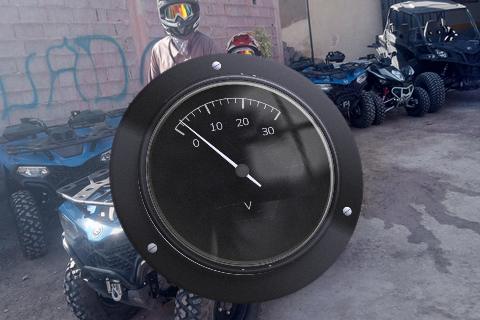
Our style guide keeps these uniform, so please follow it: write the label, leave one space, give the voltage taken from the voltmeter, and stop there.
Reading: 2 V
